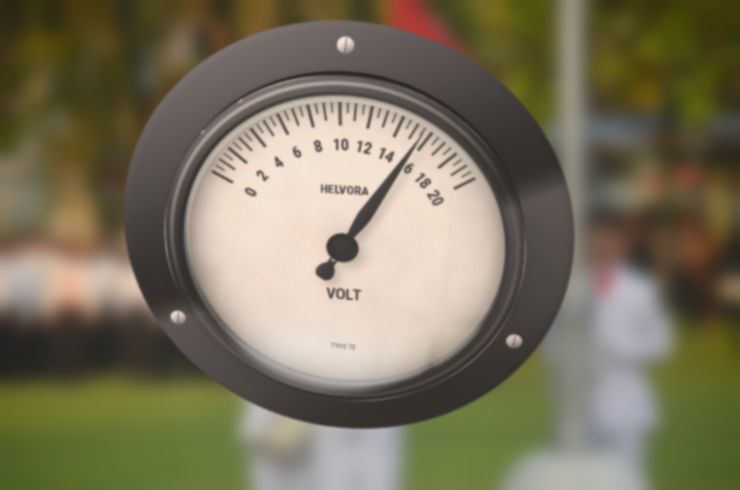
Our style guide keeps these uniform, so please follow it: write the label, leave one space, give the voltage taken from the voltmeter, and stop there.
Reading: 15.5 V
